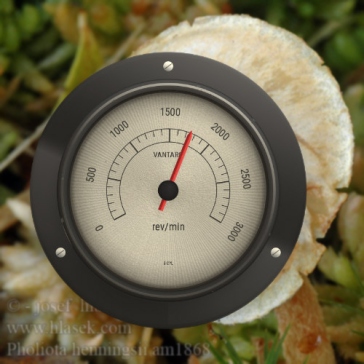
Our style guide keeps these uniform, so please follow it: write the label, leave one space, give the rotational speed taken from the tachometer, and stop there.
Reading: 1750 rpm
